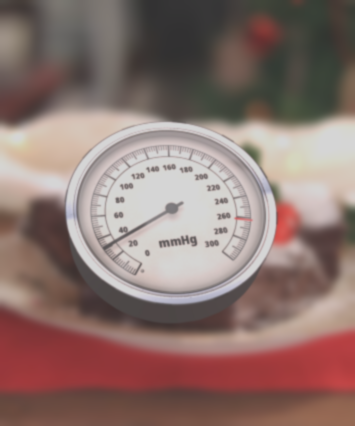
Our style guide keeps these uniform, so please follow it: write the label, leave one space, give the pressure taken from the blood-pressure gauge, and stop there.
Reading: 30 mmHg
